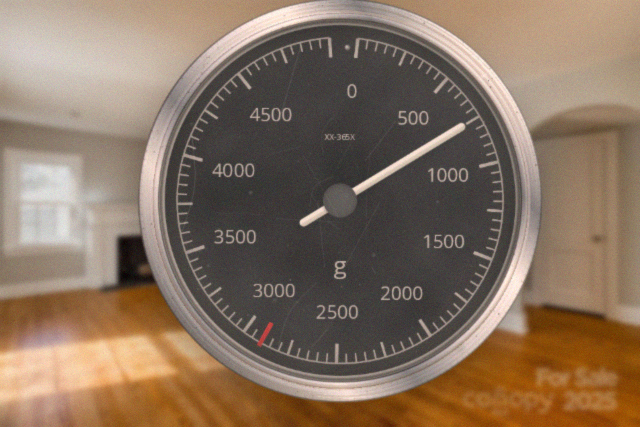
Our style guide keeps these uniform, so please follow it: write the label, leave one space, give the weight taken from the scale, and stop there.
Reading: 750 g
